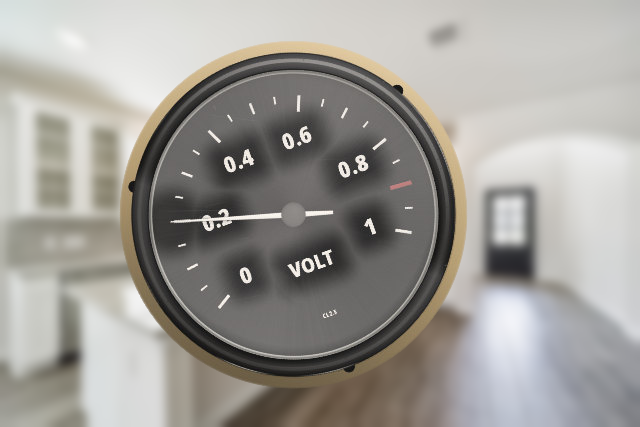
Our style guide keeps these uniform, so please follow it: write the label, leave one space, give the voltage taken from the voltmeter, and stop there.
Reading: 0.2 V
